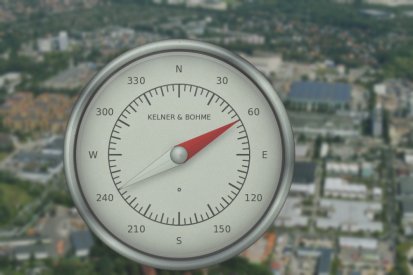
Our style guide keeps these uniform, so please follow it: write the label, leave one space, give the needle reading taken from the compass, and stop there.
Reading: 60 °
